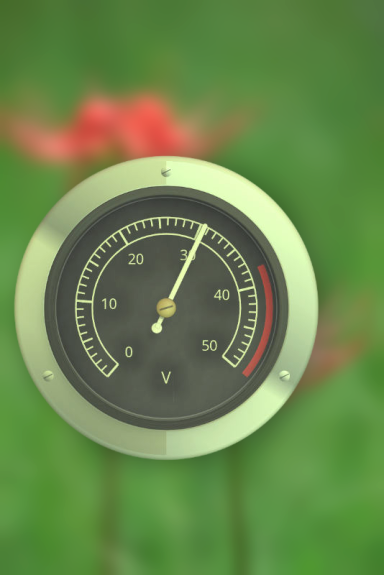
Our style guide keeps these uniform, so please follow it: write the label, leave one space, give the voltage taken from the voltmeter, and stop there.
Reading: 30.5 V
